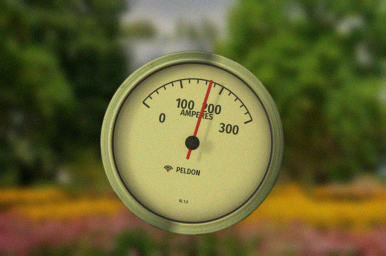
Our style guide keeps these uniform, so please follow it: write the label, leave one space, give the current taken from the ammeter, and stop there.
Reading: 170 A
